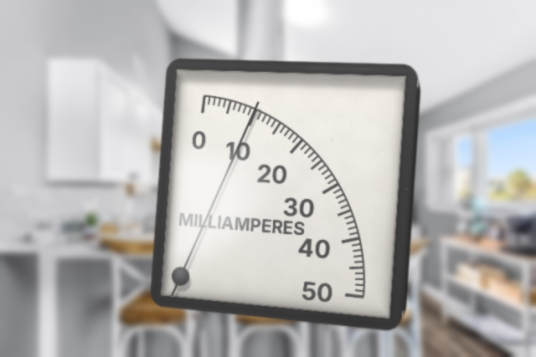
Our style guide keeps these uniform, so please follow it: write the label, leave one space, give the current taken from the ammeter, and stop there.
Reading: 10 mA
